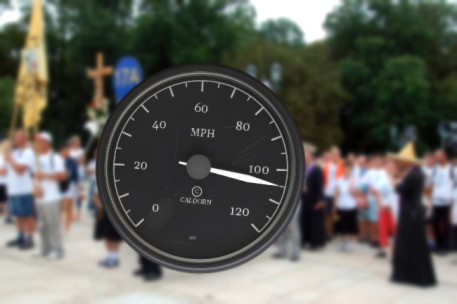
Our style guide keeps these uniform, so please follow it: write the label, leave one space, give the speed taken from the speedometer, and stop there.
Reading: 105 mph
